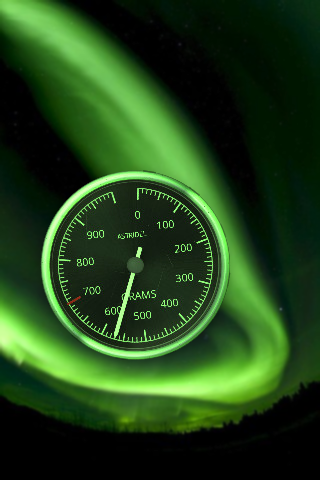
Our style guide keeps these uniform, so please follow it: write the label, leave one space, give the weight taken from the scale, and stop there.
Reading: 570 g
